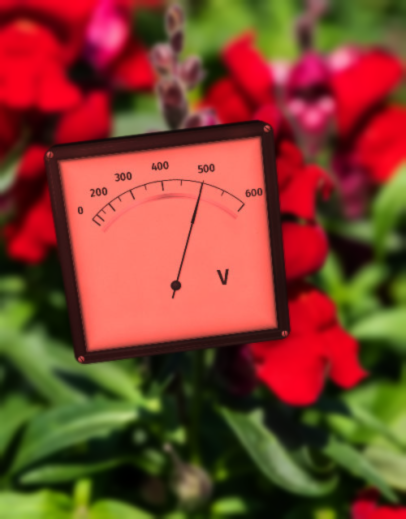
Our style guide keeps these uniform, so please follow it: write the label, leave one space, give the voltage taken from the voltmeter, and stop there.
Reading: 500 V
